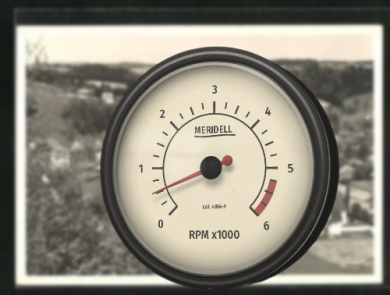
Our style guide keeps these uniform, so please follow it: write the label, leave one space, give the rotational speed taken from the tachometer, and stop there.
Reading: 500 rpm
